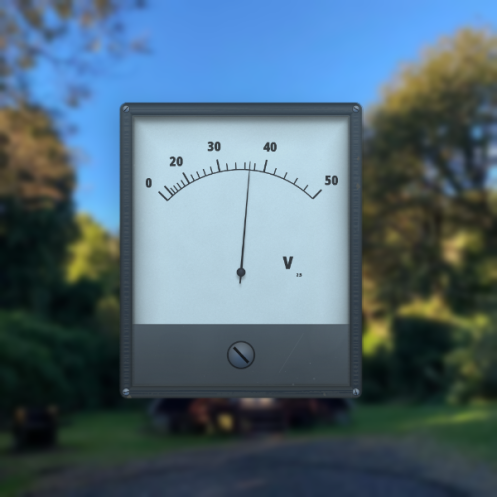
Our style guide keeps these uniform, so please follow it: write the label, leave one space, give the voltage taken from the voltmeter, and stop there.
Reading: 37 V
